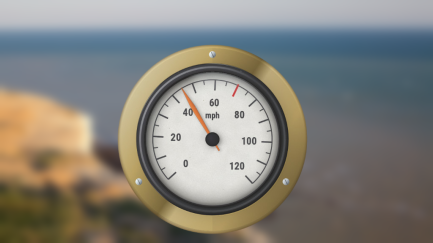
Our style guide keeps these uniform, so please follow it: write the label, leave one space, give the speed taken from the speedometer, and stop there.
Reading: 45 mph
